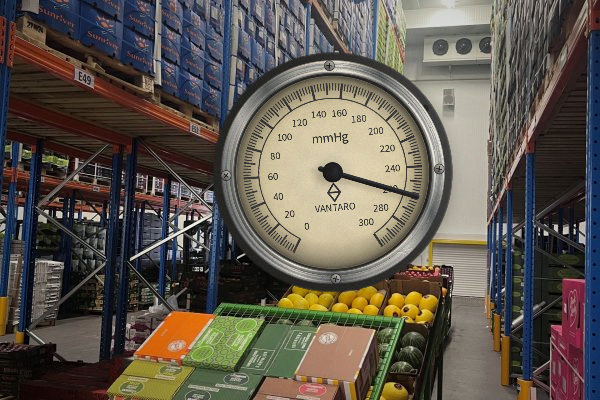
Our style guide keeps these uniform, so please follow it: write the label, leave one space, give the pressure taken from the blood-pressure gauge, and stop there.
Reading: 260 mmHg
